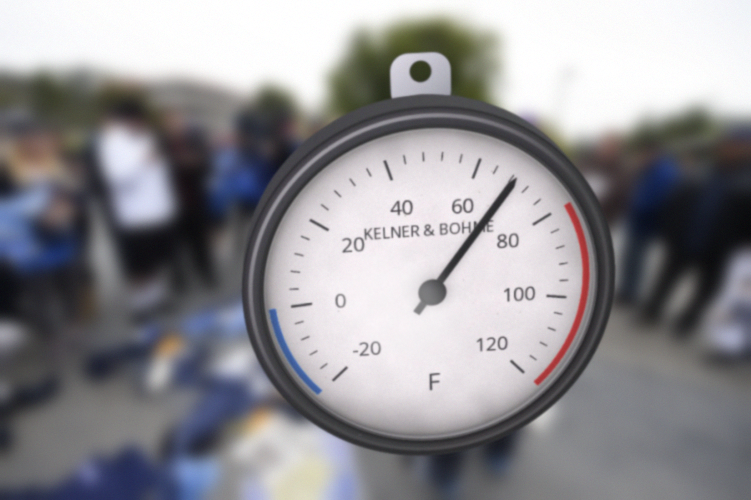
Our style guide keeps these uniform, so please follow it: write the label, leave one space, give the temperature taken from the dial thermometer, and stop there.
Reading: 68 °F
